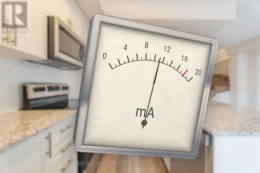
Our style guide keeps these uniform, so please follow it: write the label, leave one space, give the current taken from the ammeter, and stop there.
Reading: 11 mA
